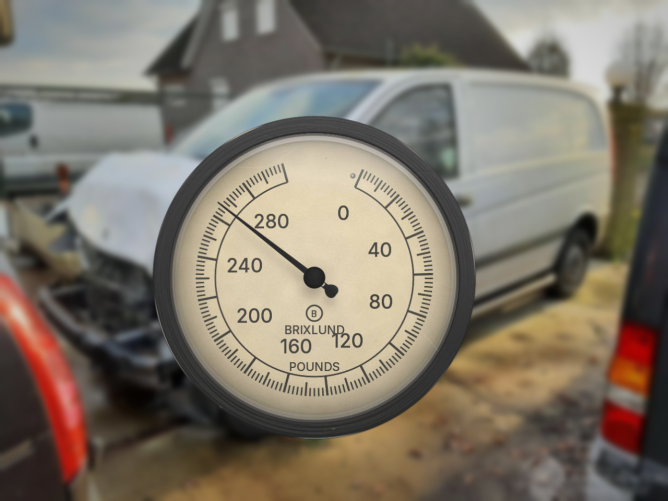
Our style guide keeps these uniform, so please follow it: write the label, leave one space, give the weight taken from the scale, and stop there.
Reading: 266 lb
